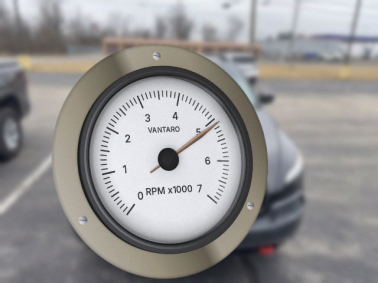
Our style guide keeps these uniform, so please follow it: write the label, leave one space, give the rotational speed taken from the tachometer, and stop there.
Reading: 5100 rpm
